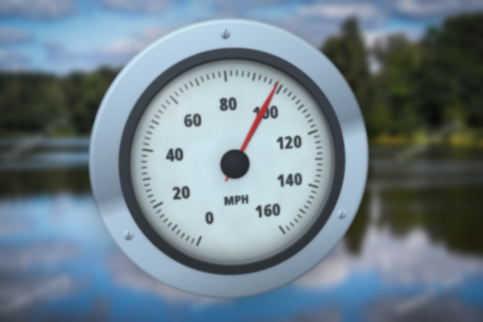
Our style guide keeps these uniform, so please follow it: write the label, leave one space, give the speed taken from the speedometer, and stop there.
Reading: 98 mph
